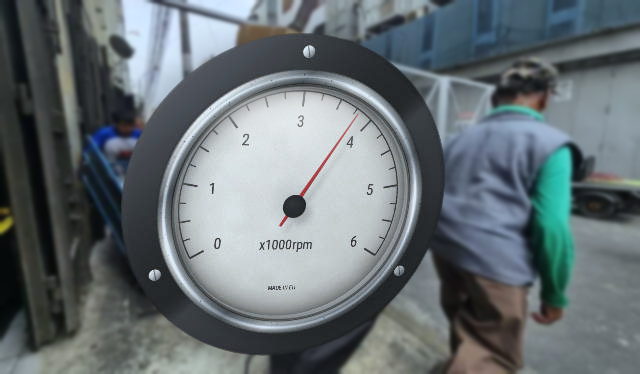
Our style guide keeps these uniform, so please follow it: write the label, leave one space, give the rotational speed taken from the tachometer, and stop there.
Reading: 3750 rpm
